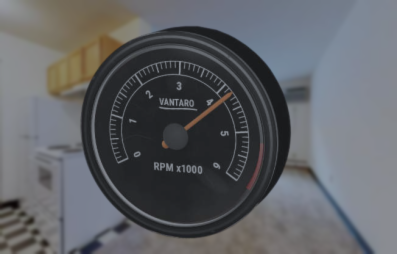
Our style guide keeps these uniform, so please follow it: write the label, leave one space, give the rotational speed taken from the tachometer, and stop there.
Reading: 4200 rpm
